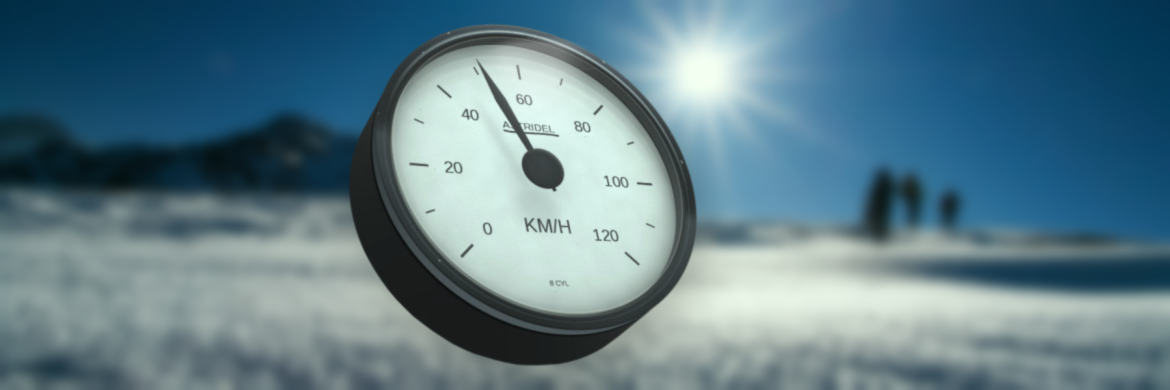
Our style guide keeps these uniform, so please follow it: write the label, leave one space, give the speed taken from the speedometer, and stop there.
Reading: 50 km/h
